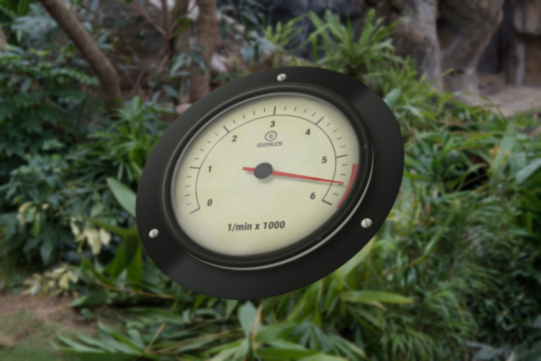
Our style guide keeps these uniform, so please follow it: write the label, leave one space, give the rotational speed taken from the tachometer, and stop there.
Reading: 5600 rpm
